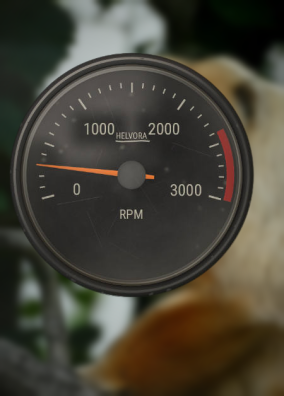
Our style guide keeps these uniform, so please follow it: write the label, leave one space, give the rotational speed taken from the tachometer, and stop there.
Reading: 300 rpm
